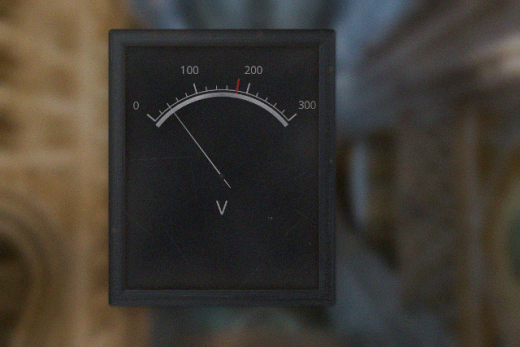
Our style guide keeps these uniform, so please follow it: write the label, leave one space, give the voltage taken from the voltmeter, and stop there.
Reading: 40 V
